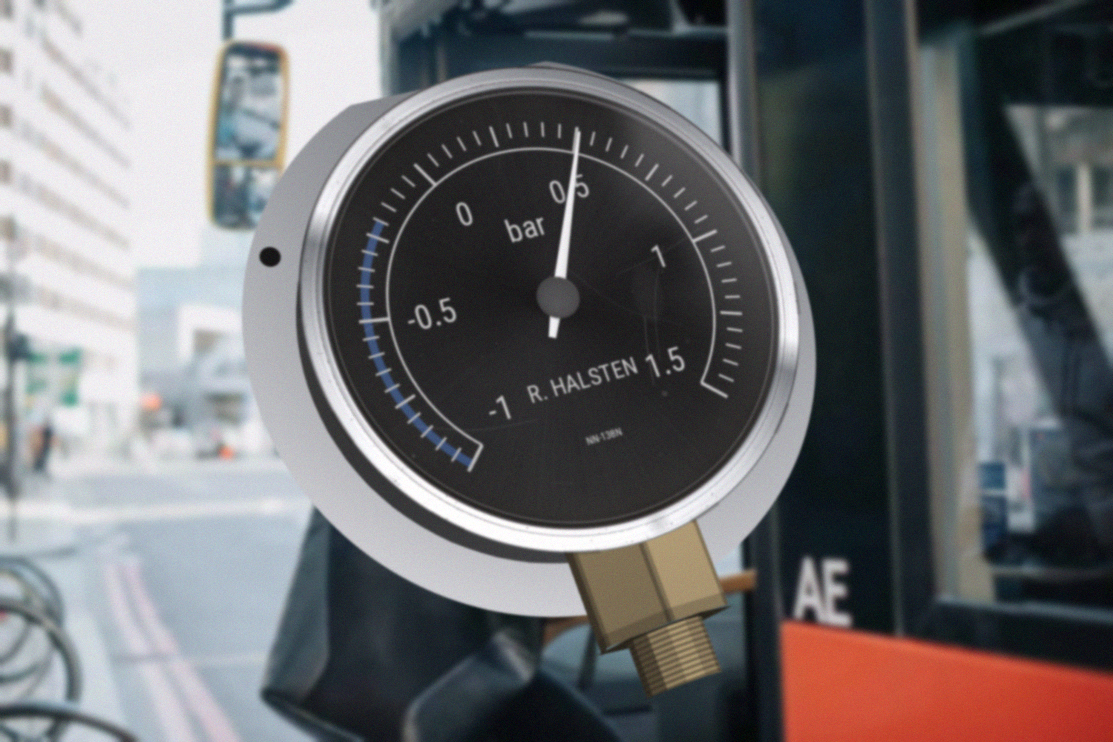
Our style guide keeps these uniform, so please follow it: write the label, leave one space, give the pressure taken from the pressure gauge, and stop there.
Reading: 0.5 bar
